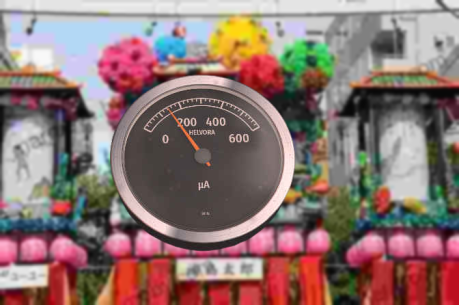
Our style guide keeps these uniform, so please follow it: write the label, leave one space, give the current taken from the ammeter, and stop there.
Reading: 140 µA
